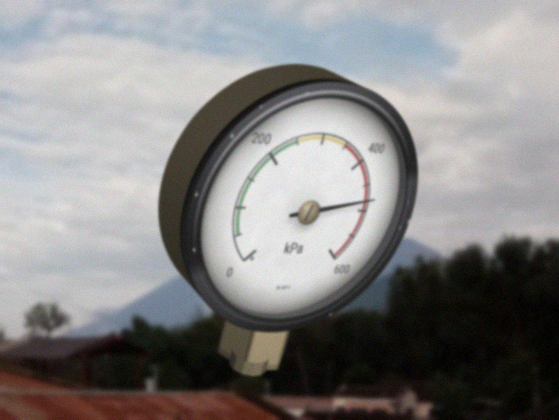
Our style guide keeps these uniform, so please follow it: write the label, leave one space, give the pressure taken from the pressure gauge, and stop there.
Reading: 475 kPa
